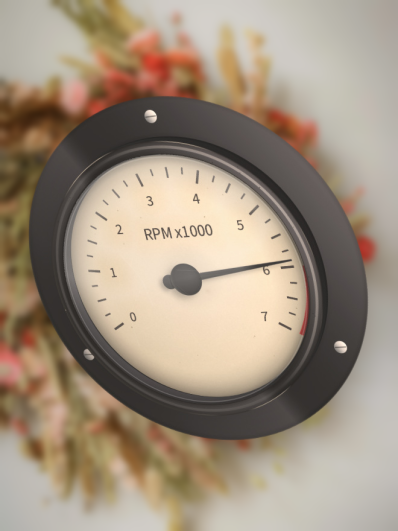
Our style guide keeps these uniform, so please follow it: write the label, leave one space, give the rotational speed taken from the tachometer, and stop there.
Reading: 5875 rpm
